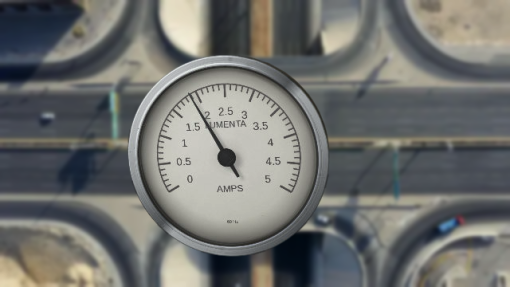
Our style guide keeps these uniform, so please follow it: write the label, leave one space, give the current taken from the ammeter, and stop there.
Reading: 1.9 A
